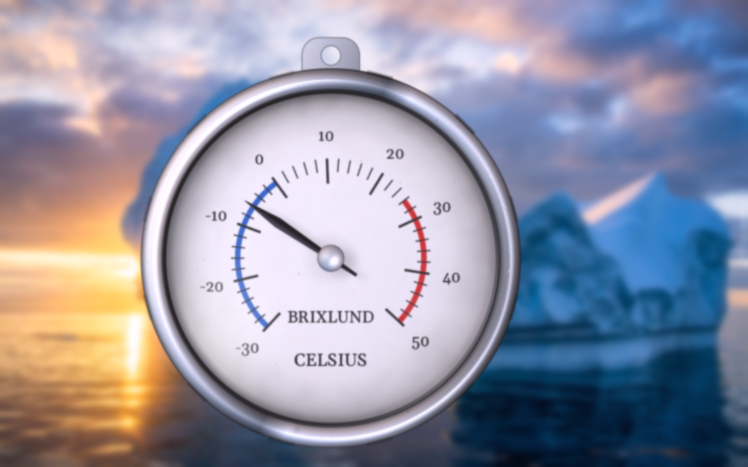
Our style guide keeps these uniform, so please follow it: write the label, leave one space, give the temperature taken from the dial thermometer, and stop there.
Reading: -6 °C
